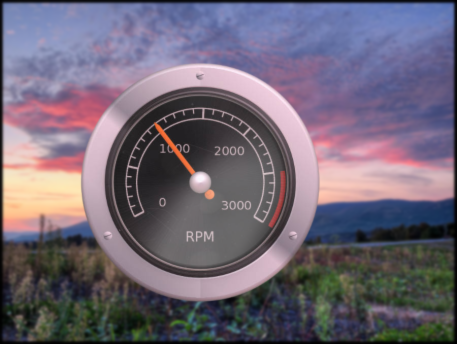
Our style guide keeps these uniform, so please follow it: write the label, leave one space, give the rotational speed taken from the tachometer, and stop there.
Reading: 1000 rpm
